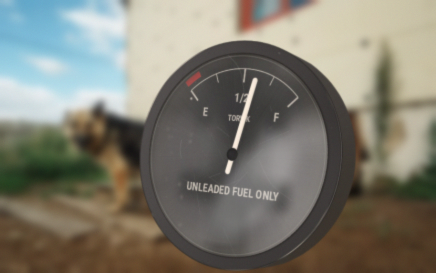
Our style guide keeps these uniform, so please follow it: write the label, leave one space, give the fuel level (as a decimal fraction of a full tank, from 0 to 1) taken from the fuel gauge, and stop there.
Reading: 0.625
